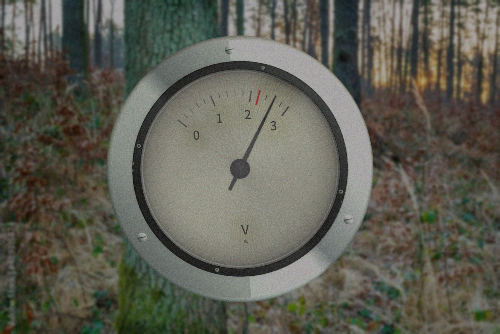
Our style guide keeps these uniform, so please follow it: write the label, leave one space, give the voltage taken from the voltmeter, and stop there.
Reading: 2.6 V
